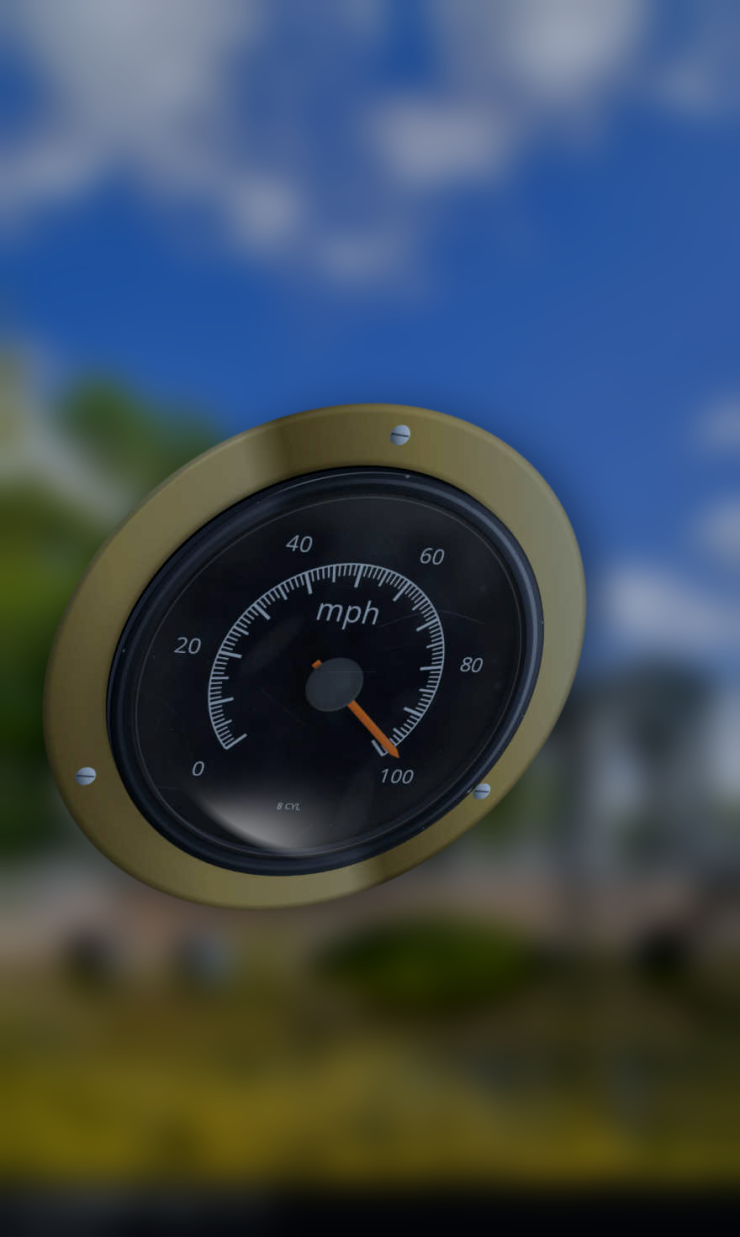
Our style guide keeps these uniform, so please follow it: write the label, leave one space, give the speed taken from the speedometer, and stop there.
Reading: 98 mph
